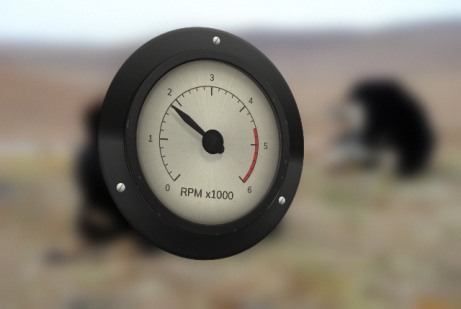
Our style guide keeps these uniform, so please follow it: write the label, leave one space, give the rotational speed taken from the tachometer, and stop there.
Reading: 1800 rpm
